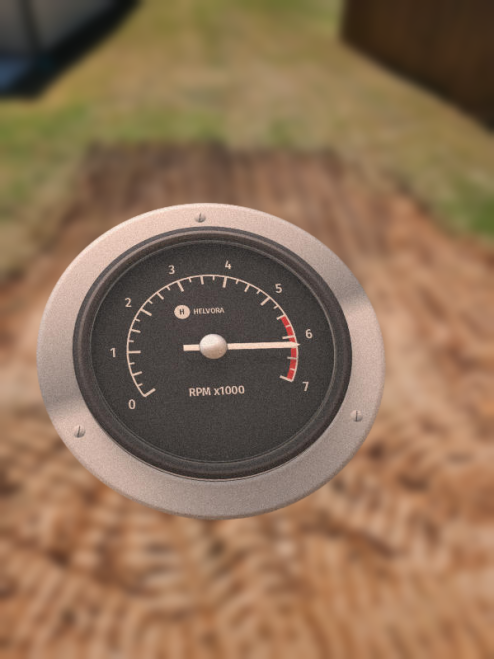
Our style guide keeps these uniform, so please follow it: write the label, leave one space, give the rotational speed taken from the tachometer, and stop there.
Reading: 6250 rpm
